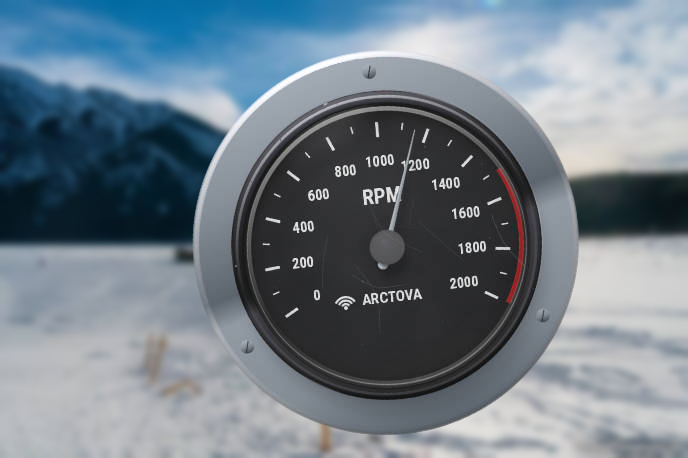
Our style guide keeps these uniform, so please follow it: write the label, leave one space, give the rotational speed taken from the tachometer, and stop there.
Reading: 1150 rpm
